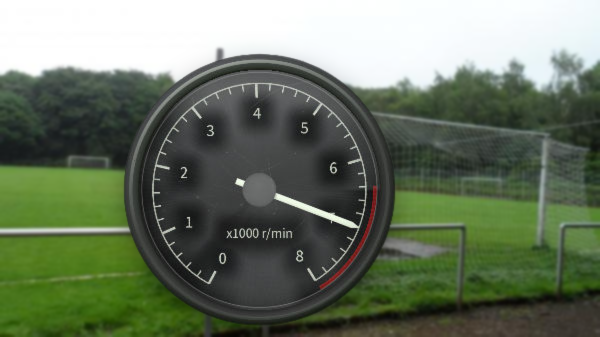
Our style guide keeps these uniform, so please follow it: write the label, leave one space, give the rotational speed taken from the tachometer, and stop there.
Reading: 7000 rpm
